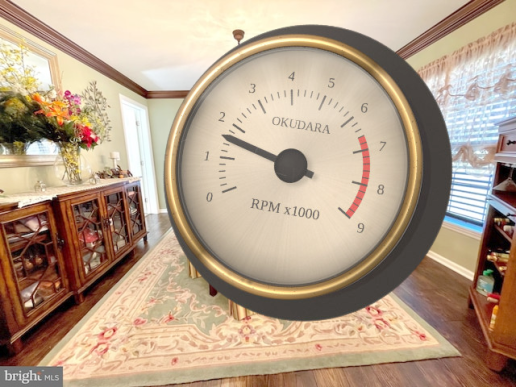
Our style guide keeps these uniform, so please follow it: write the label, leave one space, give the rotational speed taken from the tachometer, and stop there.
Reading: 1600 rpm
